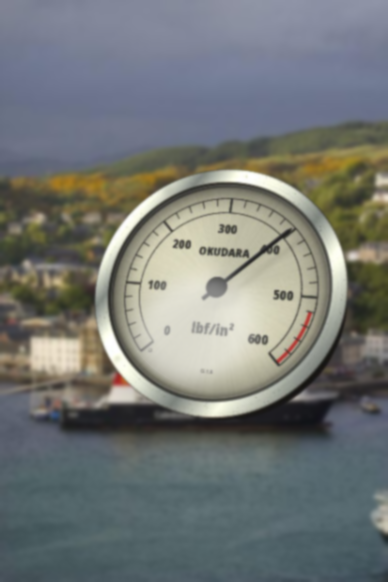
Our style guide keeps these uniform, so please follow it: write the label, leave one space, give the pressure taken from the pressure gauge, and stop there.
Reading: 400 psi
